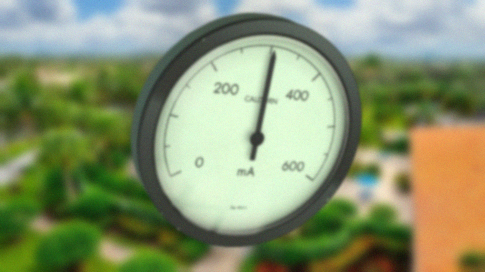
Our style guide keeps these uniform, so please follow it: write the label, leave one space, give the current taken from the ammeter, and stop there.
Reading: 300 mA
